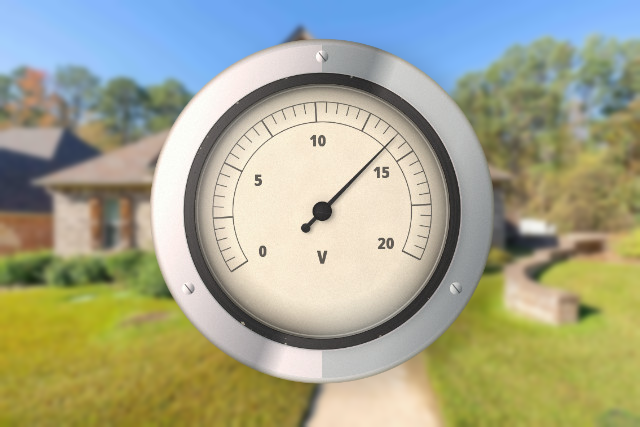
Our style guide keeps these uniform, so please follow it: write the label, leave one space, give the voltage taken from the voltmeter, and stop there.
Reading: 14 V
